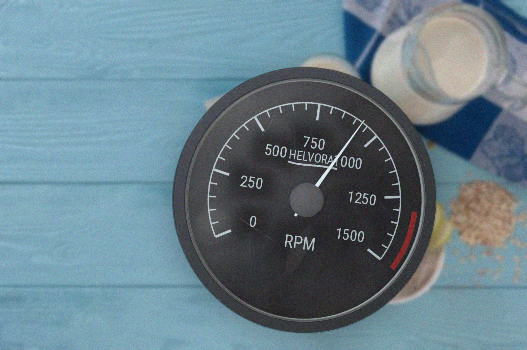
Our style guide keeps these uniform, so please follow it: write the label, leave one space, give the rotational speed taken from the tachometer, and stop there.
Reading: 925 rpm
